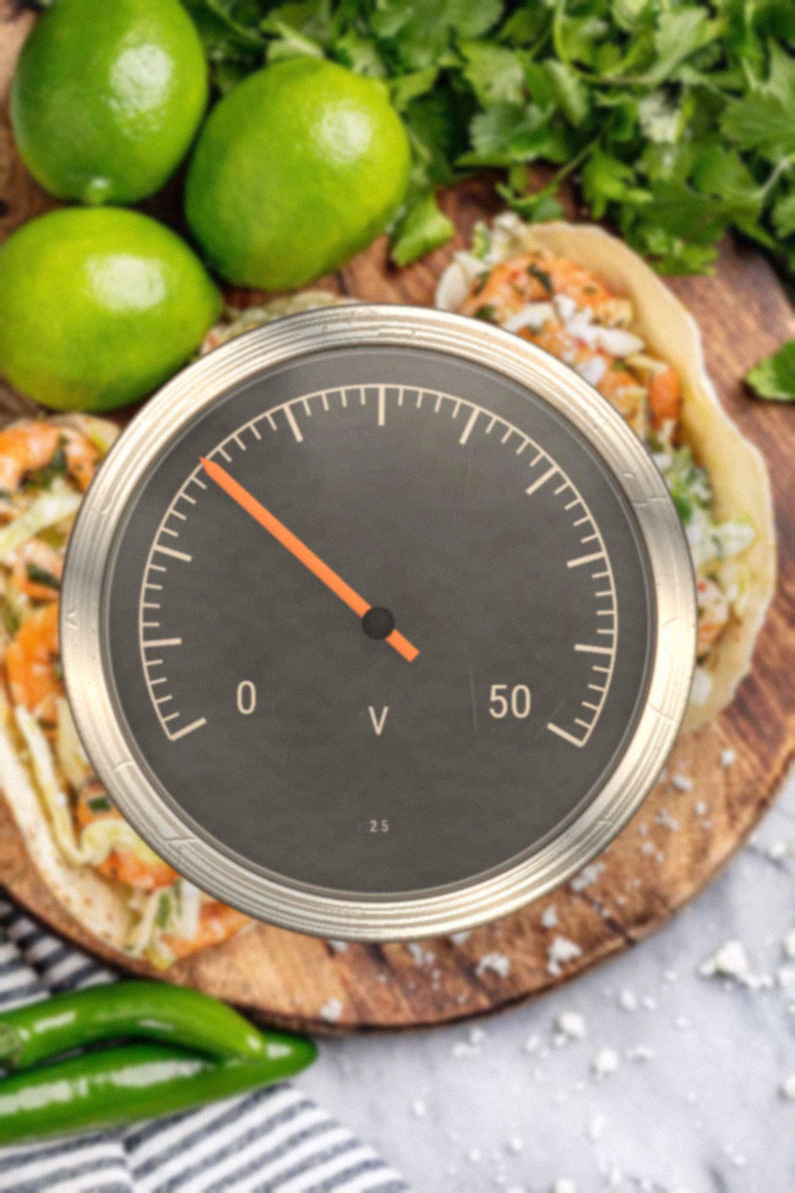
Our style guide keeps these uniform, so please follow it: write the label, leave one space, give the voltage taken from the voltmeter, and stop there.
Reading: 15 V
